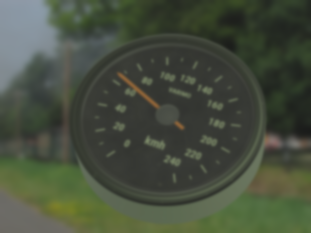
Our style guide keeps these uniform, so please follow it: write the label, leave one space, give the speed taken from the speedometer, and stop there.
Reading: 65 km/h
